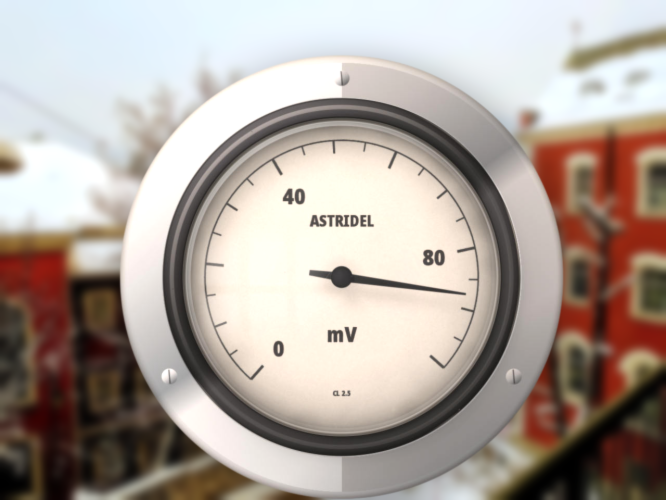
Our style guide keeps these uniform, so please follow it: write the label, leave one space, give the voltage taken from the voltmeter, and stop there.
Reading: 87.5 mV
